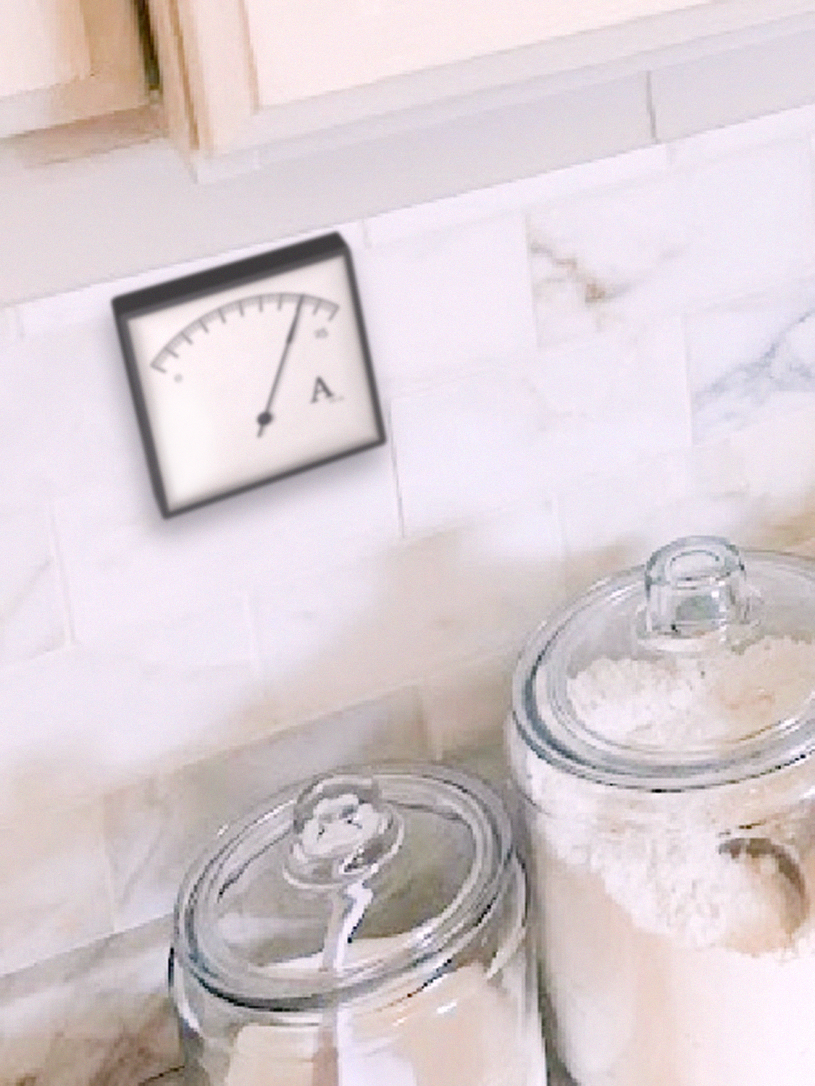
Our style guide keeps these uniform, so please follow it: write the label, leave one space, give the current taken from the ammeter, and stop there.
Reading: 20 A
